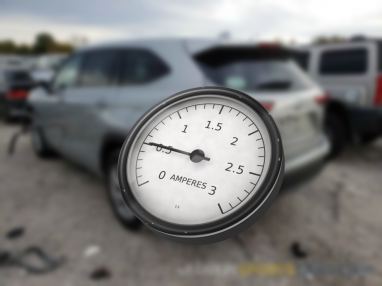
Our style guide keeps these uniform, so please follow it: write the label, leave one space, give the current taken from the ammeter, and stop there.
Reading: 0.5 A
